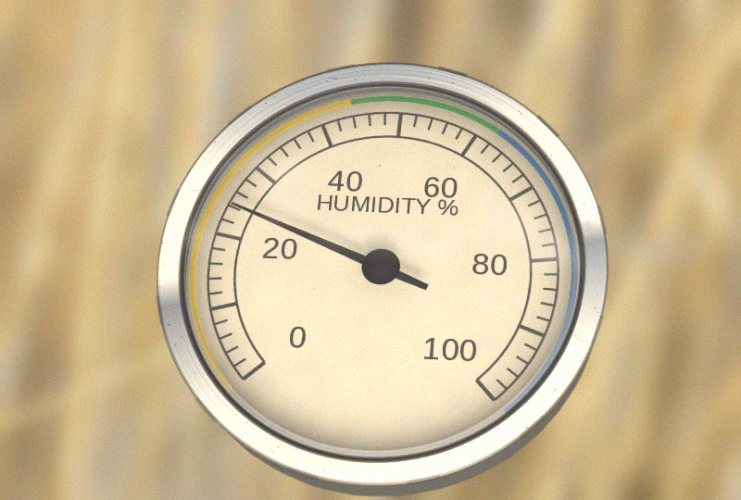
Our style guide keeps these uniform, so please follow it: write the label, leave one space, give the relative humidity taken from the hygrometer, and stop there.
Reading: 24 %
